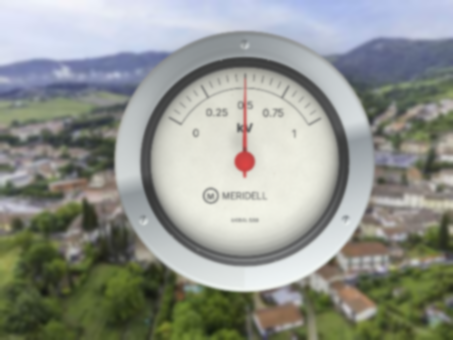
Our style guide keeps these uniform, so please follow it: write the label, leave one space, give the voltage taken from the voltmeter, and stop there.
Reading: 0.5 kV
